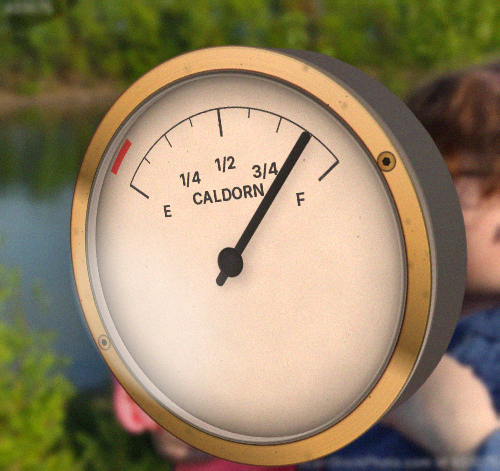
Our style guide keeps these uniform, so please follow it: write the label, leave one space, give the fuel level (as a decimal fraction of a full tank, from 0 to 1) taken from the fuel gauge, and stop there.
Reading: 0.875
